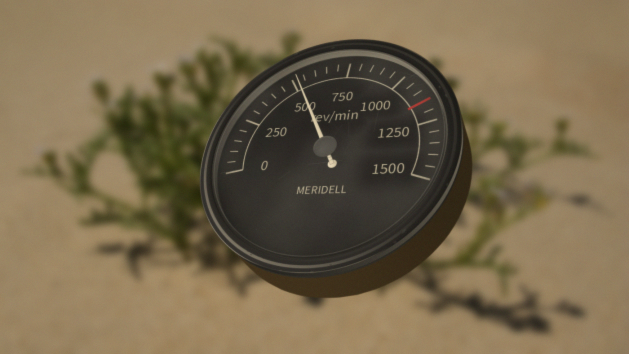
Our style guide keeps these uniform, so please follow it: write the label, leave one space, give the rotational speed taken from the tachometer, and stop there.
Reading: 525 rpm
